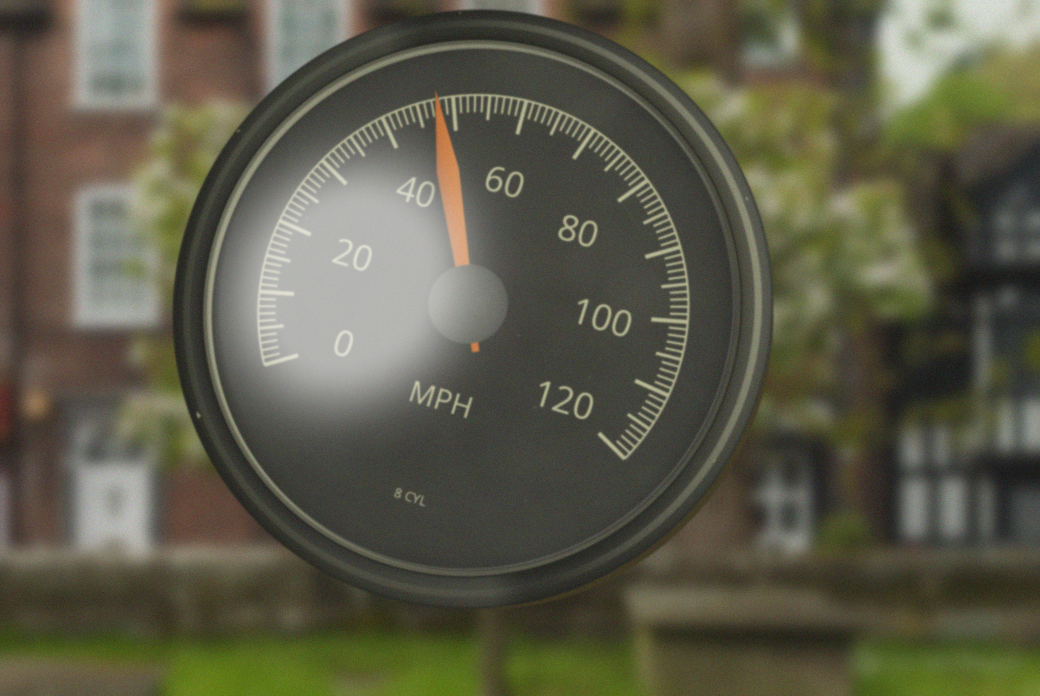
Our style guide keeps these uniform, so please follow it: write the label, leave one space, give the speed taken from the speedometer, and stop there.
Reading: 48 mph
